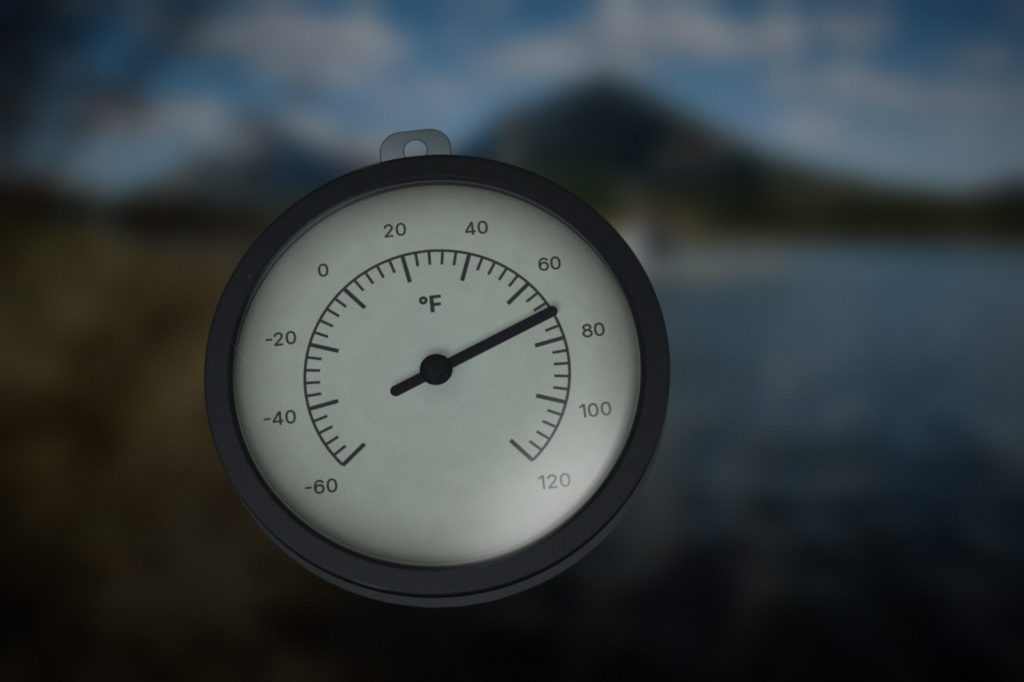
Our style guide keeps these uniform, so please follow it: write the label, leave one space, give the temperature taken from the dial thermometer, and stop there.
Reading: 72 °F
